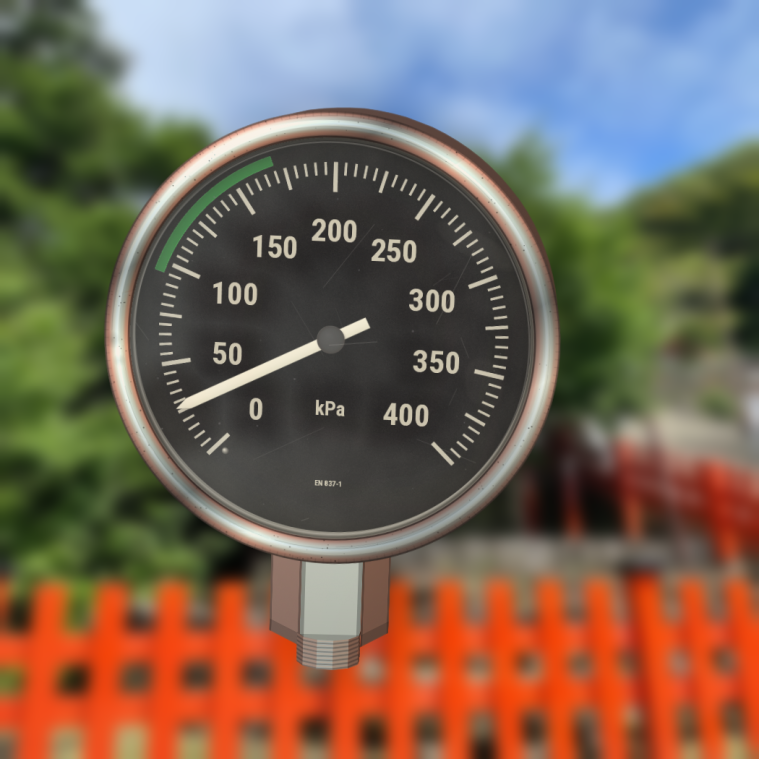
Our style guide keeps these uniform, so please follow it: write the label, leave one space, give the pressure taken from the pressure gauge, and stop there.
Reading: 27.5 kPa
